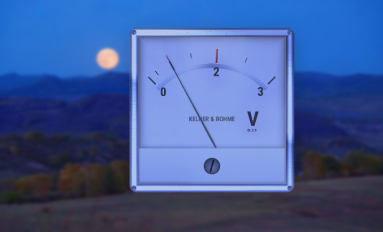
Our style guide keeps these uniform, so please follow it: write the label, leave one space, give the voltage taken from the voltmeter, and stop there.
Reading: 1 V
